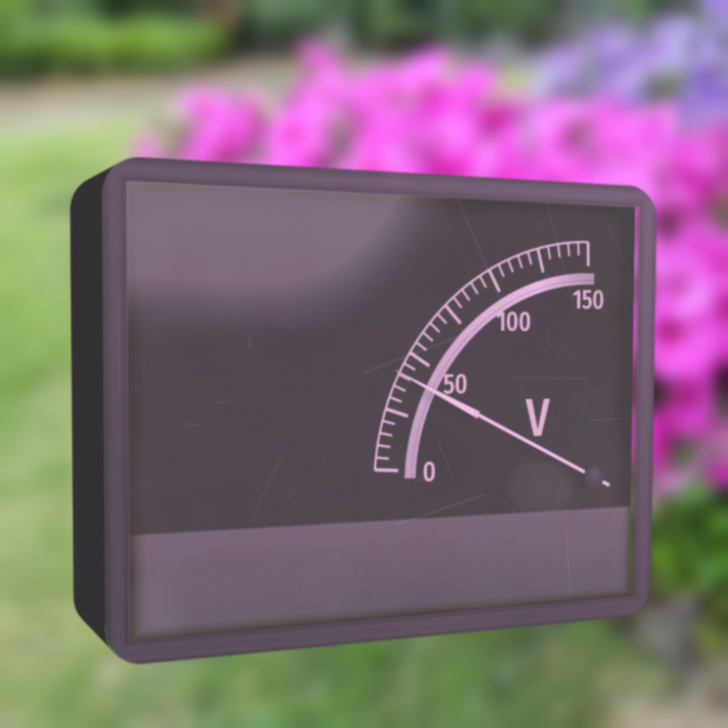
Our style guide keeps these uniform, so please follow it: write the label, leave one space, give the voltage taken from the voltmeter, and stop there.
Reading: 40 V
